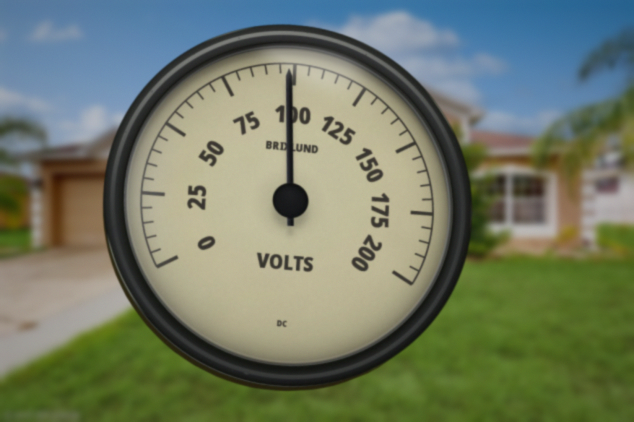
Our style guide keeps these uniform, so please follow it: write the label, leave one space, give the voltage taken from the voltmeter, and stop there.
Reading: 97.5 V
